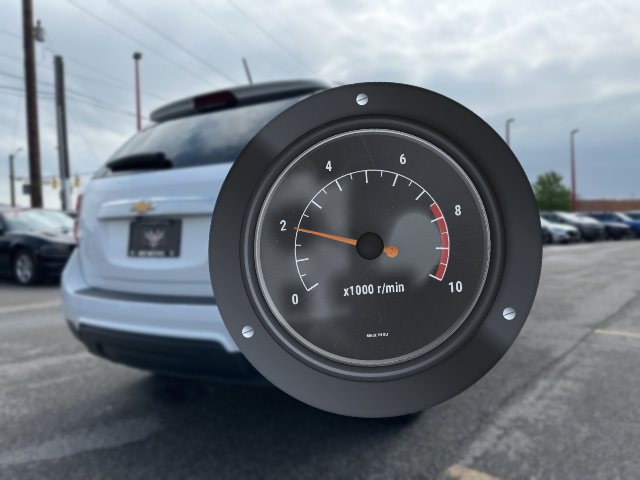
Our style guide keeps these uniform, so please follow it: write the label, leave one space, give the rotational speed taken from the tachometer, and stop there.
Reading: 2000 rpm
